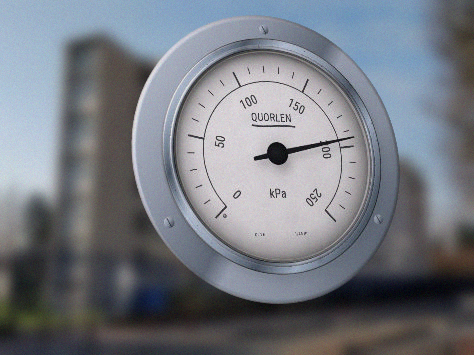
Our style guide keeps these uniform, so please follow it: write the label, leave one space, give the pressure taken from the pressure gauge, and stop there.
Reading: 195 kPa
